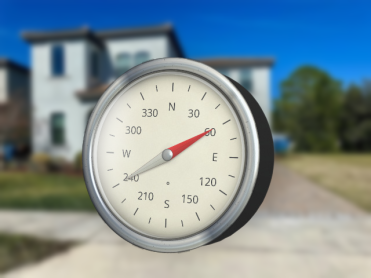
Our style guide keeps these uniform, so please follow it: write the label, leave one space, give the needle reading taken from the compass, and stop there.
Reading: 60 °
